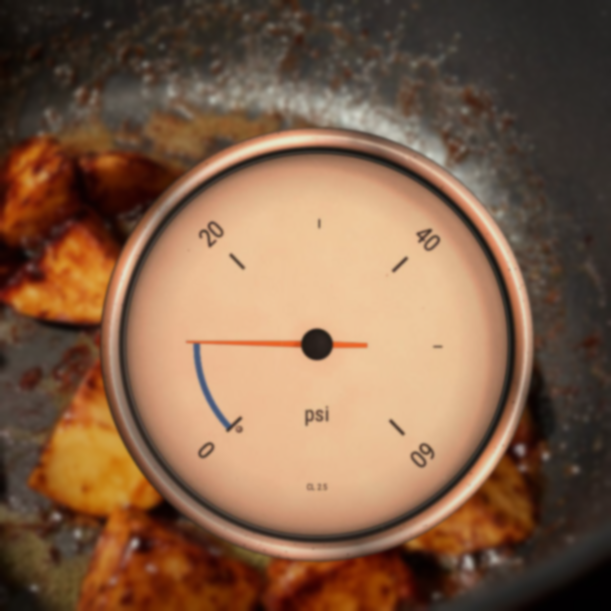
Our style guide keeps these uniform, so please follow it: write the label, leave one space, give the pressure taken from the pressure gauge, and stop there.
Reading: 10 psi
